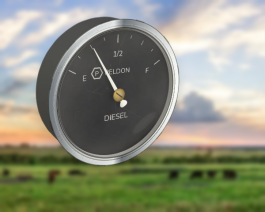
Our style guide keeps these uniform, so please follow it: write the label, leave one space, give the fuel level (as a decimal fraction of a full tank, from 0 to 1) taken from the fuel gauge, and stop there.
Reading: 0.25
